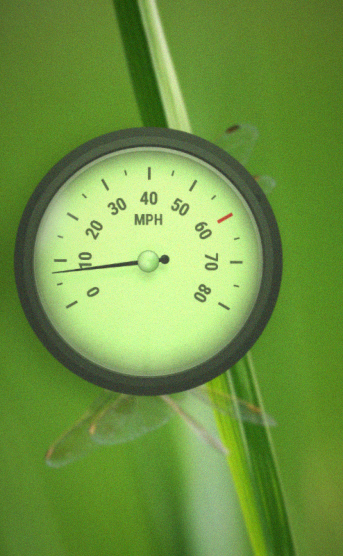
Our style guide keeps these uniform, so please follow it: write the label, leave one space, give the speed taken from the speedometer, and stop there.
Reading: 7.5 mph
